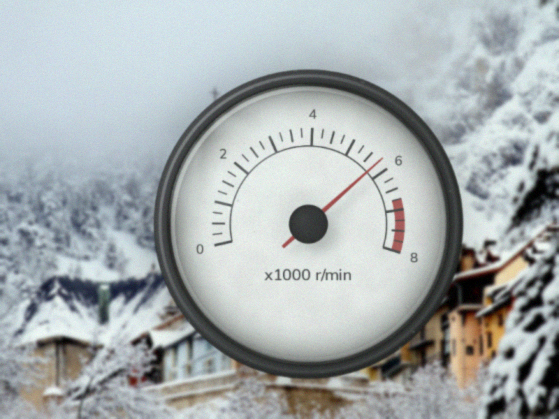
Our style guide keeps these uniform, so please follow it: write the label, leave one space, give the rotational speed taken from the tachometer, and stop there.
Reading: 5750 rpm
